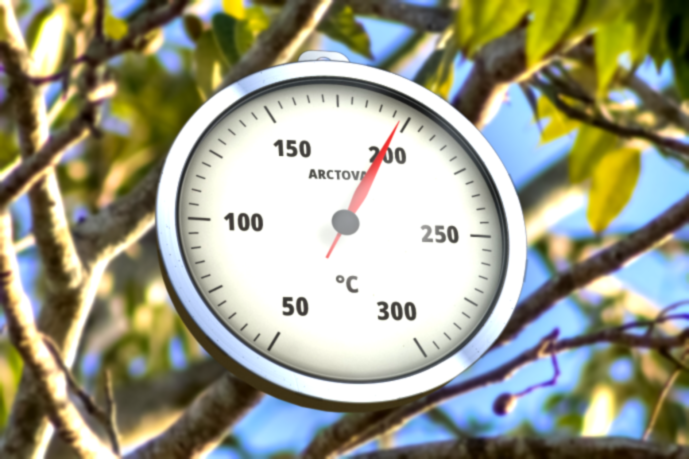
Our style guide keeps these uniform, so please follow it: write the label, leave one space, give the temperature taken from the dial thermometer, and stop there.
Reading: 197.5 °C
